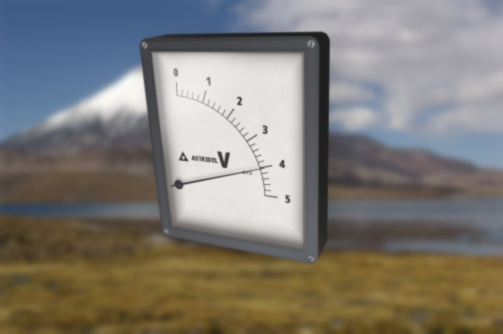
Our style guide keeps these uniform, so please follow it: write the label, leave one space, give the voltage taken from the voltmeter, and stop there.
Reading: 4 V
